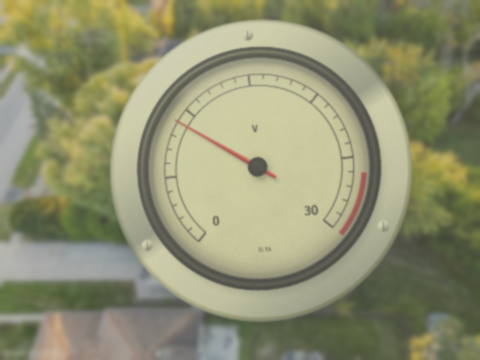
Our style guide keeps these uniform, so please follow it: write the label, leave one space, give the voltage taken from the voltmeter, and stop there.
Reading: 9 V
